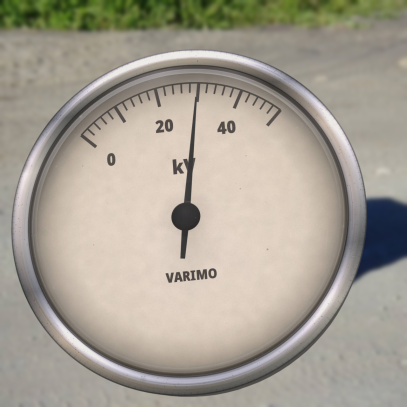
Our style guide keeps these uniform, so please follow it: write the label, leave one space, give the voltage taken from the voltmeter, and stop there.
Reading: 30 kV
